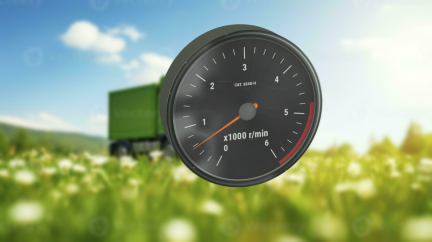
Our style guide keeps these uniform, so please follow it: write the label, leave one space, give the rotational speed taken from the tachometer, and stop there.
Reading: 600 rpm
